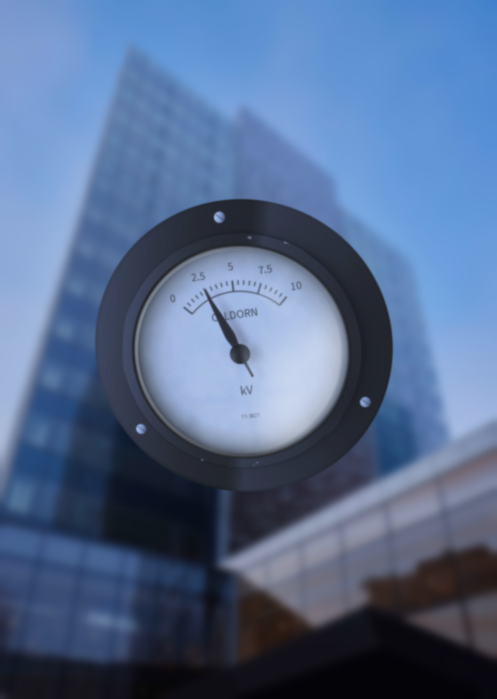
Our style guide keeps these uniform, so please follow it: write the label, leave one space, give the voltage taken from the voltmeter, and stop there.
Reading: 2.5 kV
